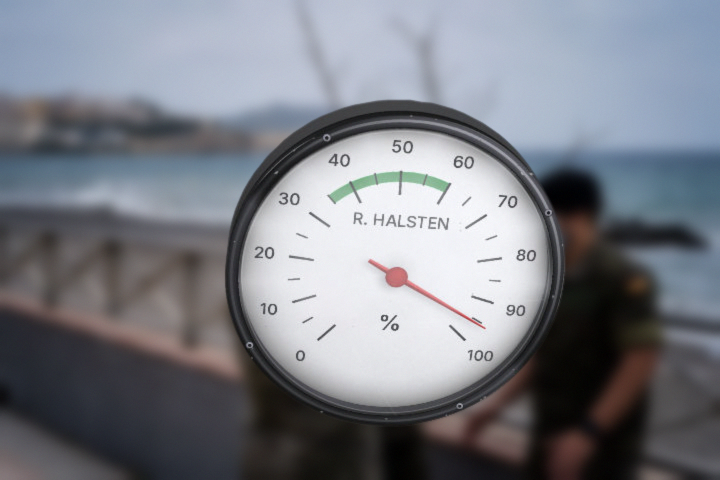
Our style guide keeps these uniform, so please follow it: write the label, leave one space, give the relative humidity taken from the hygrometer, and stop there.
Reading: 95 %
